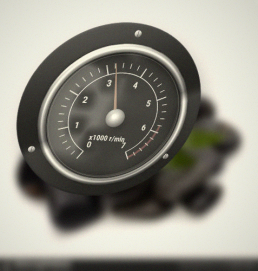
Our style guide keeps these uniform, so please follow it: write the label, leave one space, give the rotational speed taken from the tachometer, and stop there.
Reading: 3200 rpm
